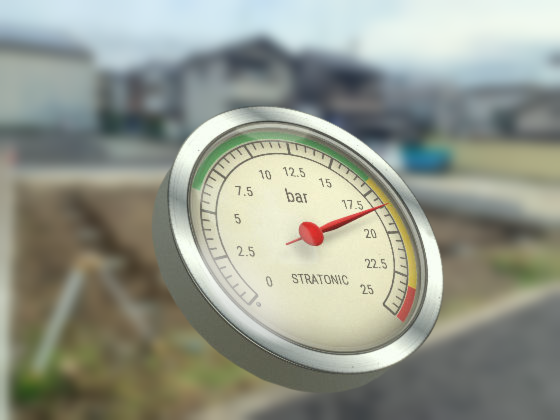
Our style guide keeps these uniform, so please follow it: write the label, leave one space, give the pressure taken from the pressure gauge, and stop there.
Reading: 18.5 bar
